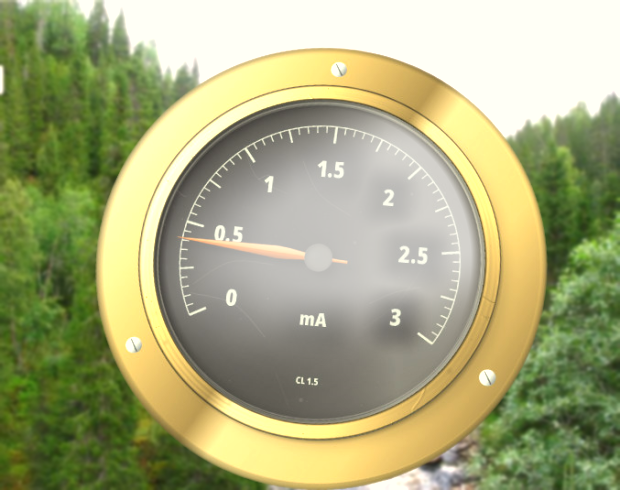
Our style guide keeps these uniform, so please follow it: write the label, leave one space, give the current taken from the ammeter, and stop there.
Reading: 0.4 mA
